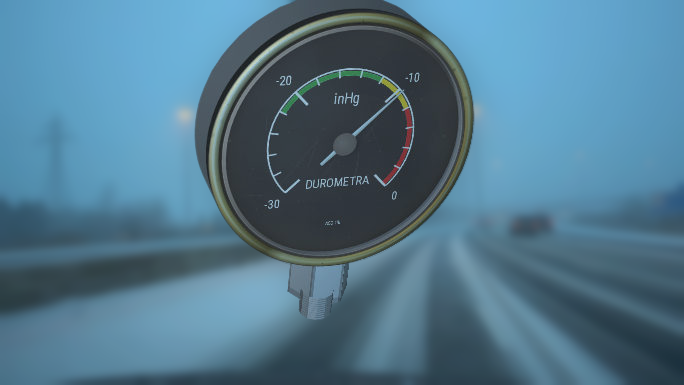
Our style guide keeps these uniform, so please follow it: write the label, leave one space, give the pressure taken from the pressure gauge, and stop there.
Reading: -10 inHg
